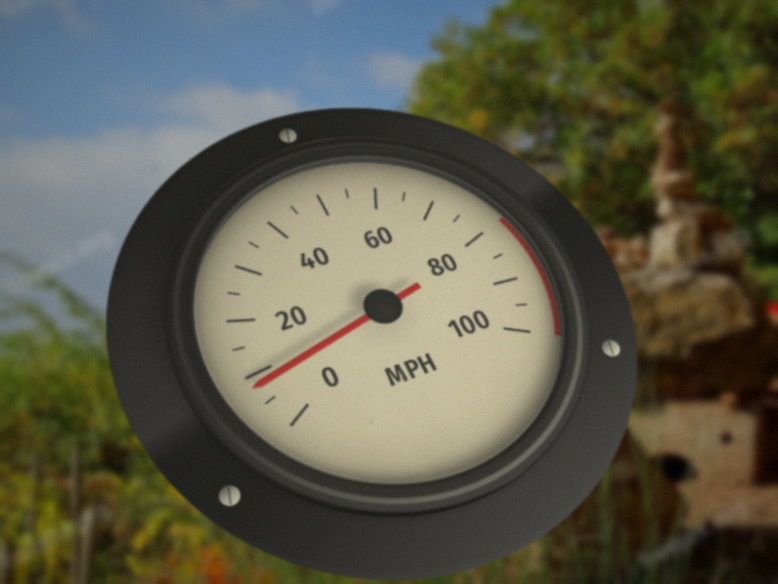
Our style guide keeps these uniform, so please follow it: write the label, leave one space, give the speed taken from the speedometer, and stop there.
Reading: 7.5 mph
